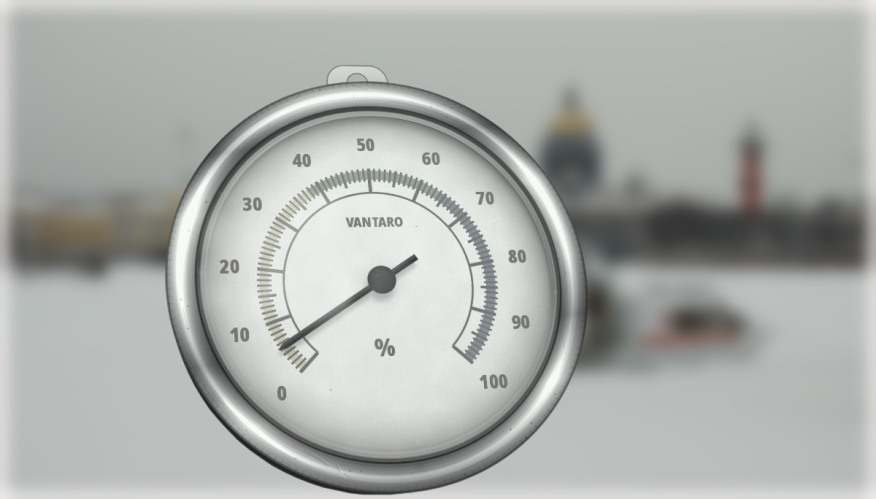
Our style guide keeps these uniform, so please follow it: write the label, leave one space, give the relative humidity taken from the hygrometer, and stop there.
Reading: 5 %
